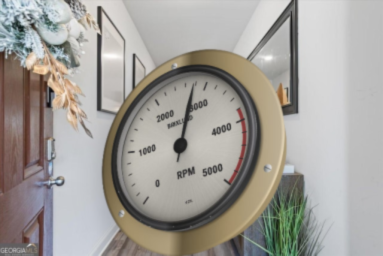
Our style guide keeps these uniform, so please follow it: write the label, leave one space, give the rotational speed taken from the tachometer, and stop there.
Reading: 2800 rpm
